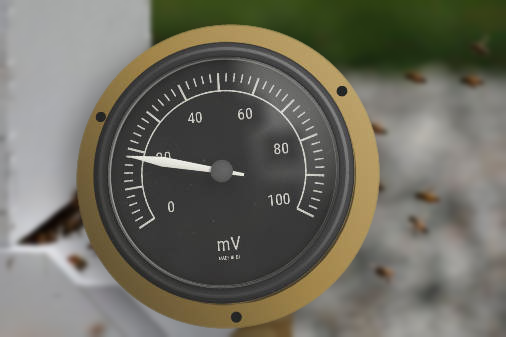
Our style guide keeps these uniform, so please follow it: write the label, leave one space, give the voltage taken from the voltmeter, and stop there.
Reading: 18 mV
